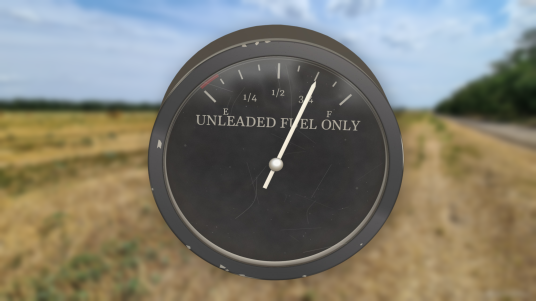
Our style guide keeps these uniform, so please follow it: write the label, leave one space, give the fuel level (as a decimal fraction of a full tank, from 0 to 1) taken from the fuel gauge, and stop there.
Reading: 0.75
